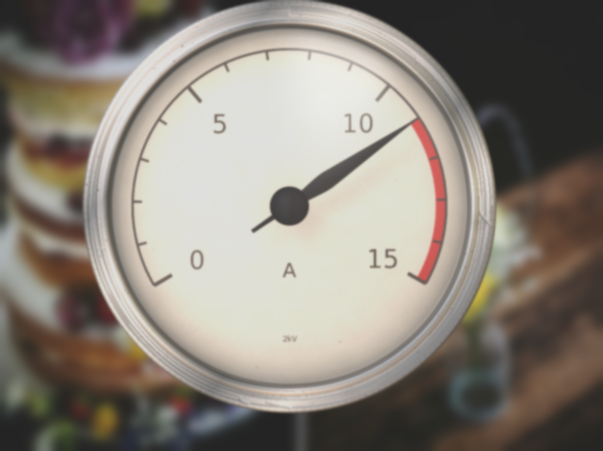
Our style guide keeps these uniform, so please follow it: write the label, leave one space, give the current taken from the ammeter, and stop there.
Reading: 11 A
